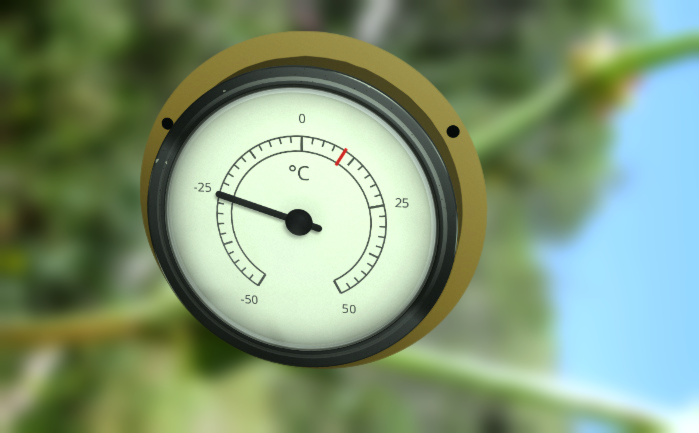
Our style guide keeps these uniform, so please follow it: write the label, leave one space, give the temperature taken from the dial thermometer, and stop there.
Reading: -25 °C
